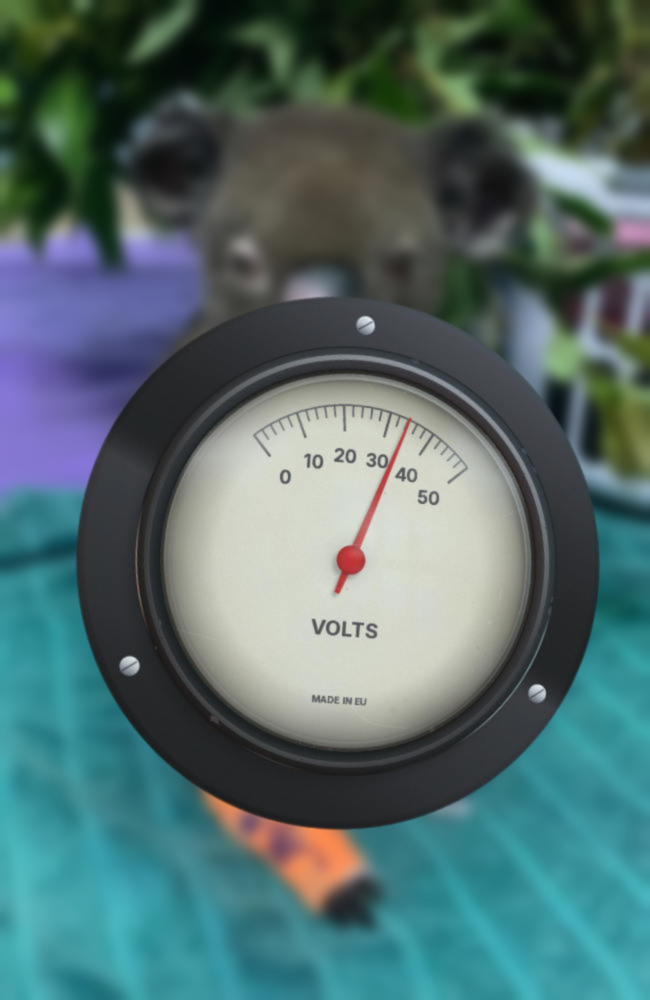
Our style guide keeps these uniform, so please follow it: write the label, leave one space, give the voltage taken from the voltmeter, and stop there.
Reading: 34 V
